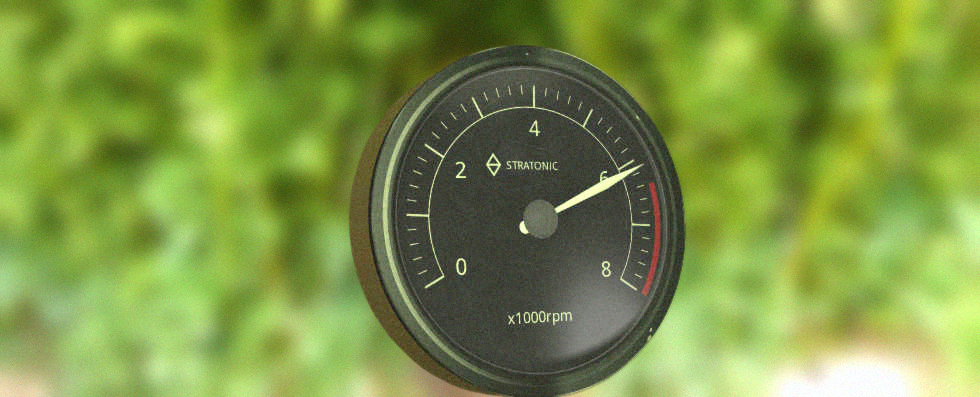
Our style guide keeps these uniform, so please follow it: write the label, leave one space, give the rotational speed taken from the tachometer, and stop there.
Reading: 6100 rpm
